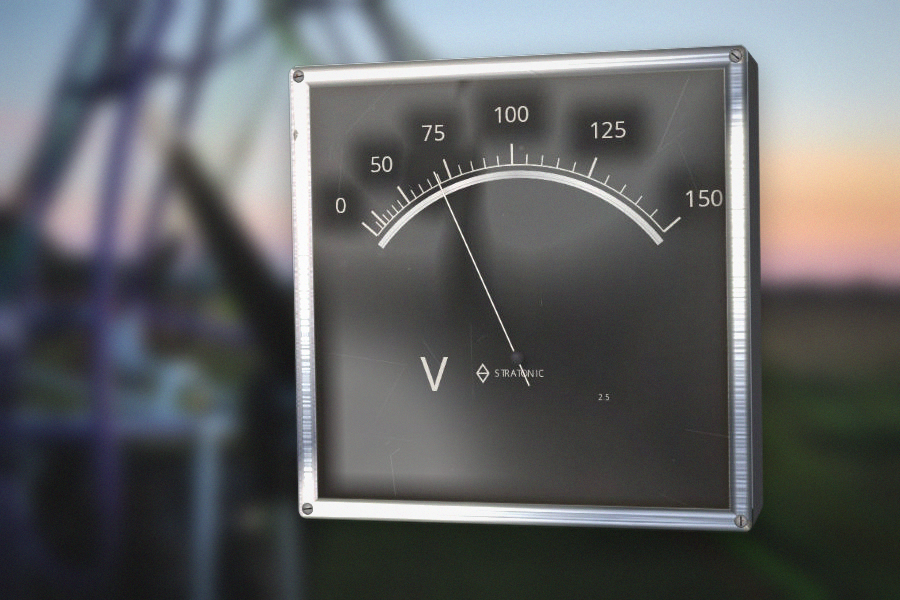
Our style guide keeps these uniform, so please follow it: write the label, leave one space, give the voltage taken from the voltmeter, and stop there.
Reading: 70 V
